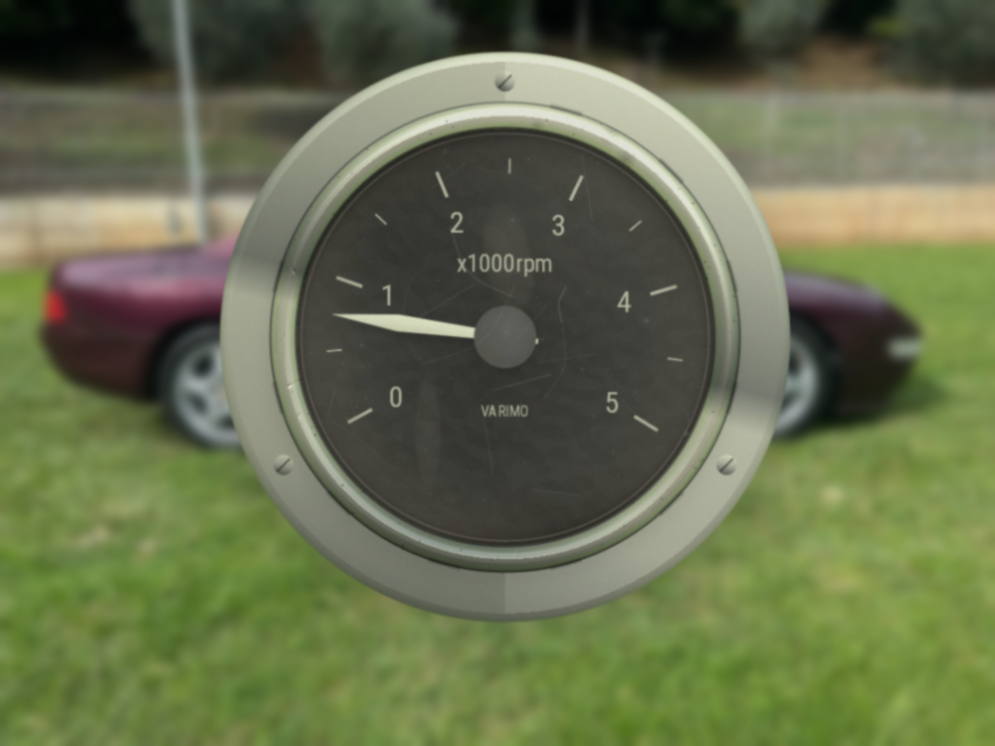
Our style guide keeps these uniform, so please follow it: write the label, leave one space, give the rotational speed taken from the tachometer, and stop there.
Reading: 750 rpm
